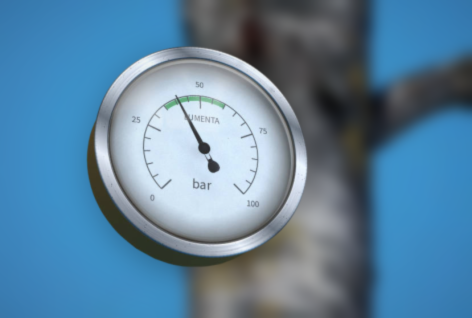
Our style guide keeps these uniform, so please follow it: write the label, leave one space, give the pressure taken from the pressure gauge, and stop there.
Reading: 40 bar
